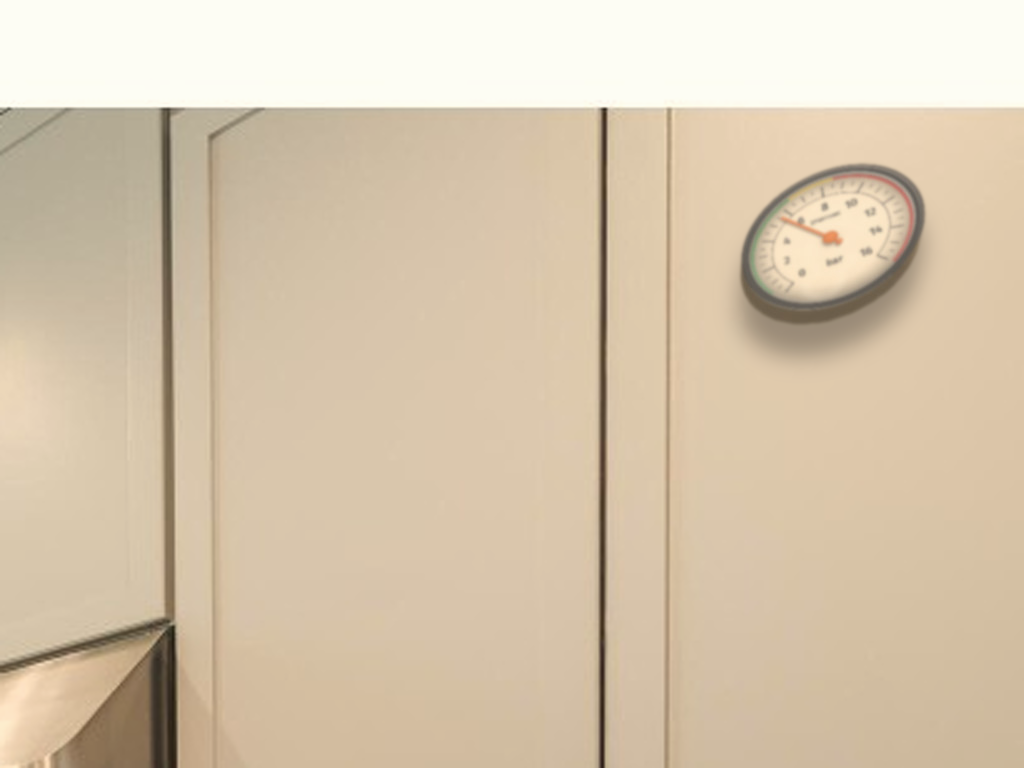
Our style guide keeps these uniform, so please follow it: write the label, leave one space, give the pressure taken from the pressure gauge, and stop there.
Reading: 5.5 bar
